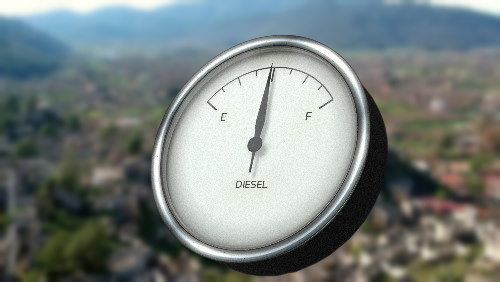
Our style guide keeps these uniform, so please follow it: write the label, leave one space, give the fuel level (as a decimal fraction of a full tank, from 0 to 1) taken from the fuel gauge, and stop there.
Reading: 0.5
